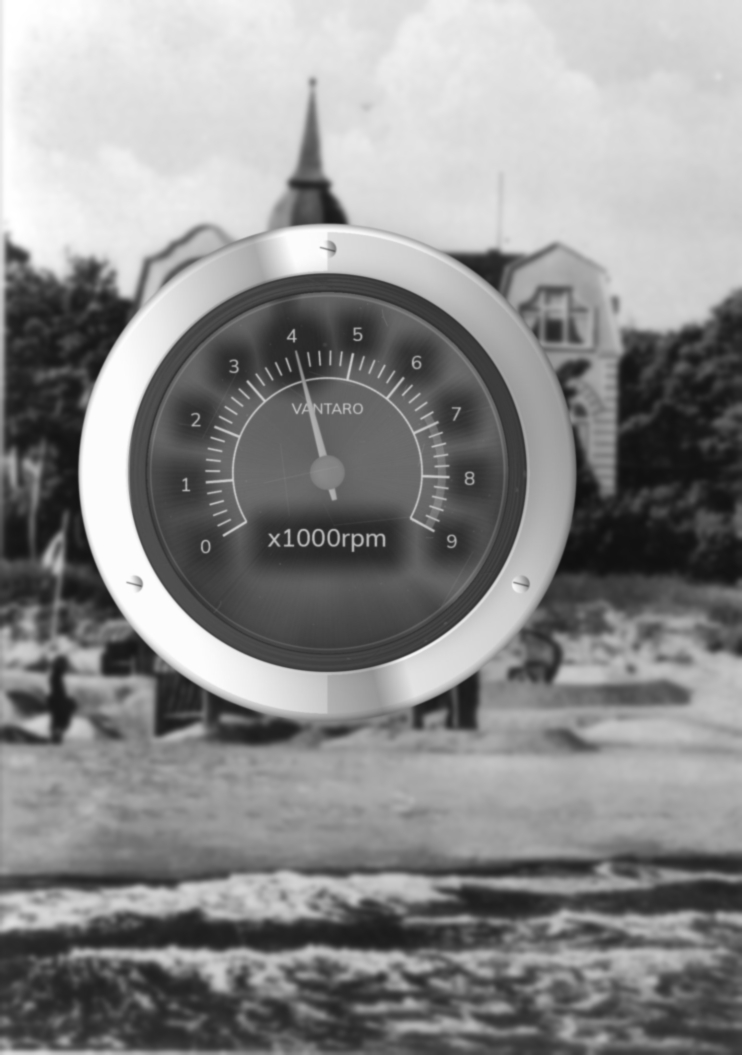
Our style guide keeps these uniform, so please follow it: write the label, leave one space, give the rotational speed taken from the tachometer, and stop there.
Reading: 4000 rpm
